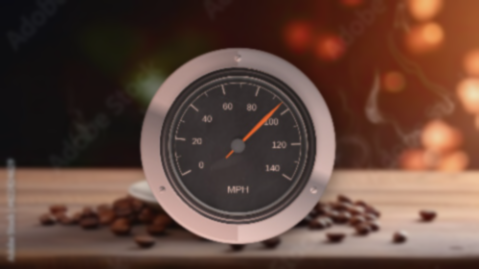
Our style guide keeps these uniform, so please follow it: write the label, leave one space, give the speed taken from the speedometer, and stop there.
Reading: 95 mph
